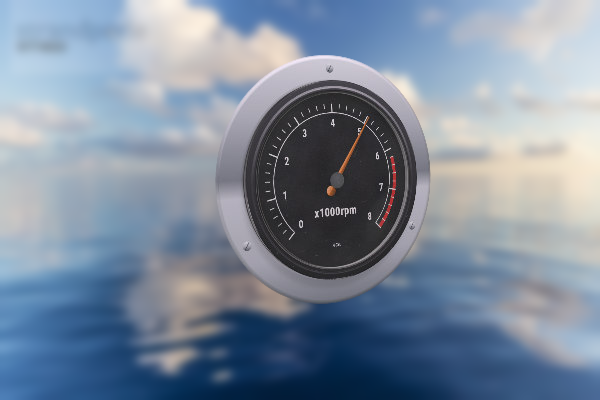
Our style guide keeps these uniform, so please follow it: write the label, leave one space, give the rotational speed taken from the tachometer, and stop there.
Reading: 5000 rpm
